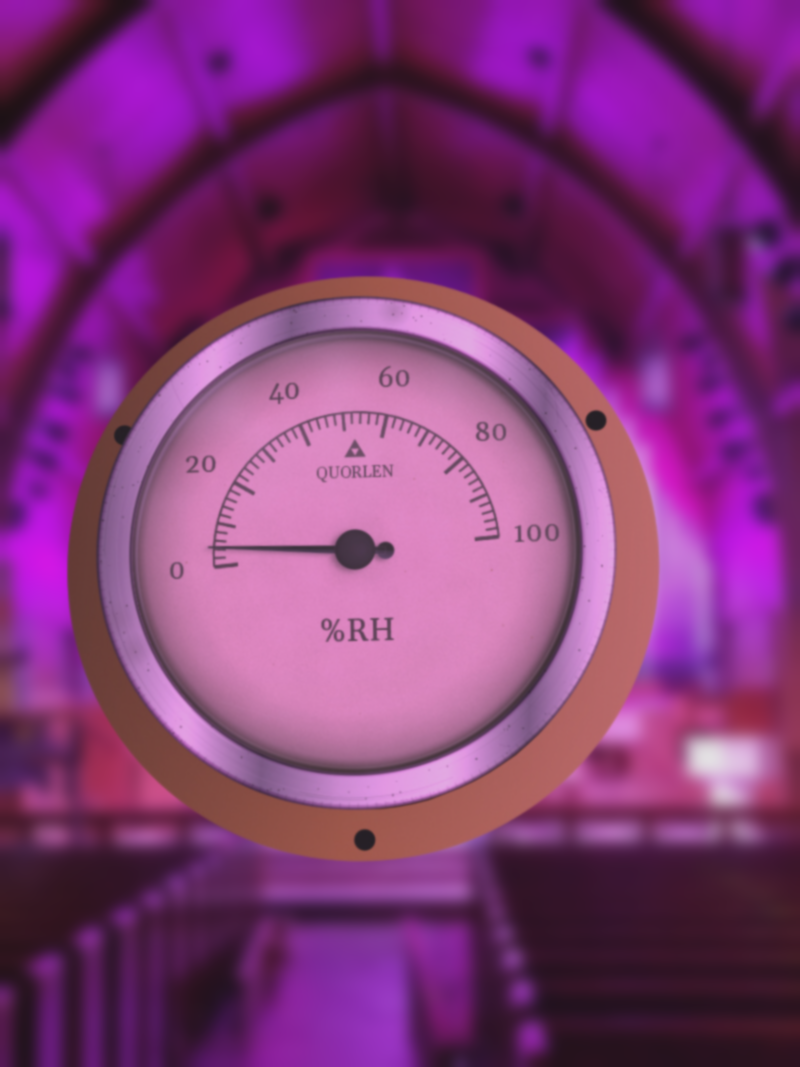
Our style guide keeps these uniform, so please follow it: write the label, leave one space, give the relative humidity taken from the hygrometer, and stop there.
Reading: 4 %
